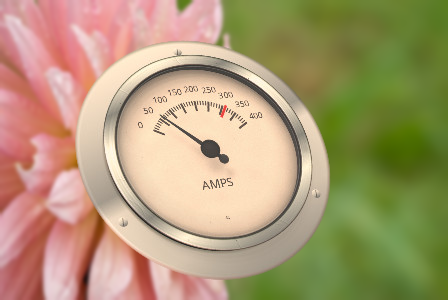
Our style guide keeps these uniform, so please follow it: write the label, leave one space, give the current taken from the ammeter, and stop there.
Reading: 50 A
